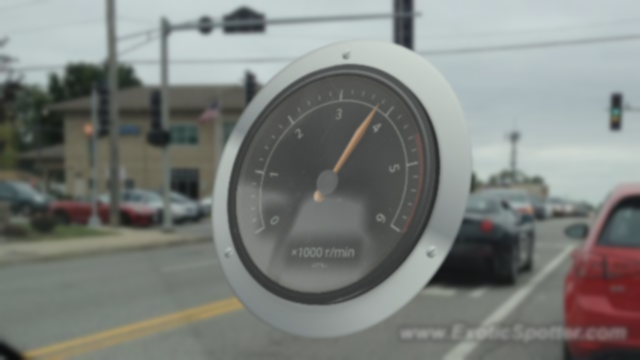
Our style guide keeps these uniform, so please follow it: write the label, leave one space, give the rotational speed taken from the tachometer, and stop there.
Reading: 3800 rpm
